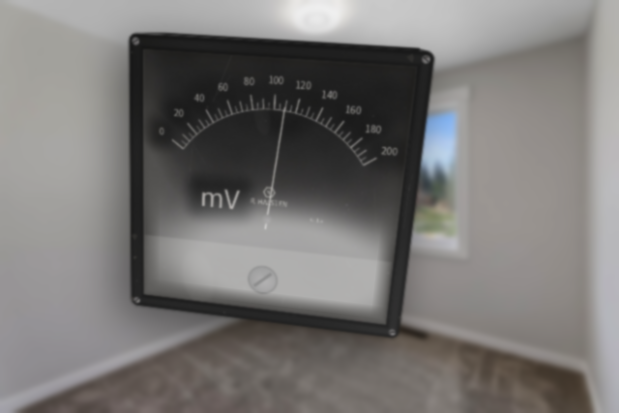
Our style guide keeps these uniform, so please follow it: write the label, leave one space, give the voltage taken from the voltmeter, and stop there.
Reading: 110 mV
